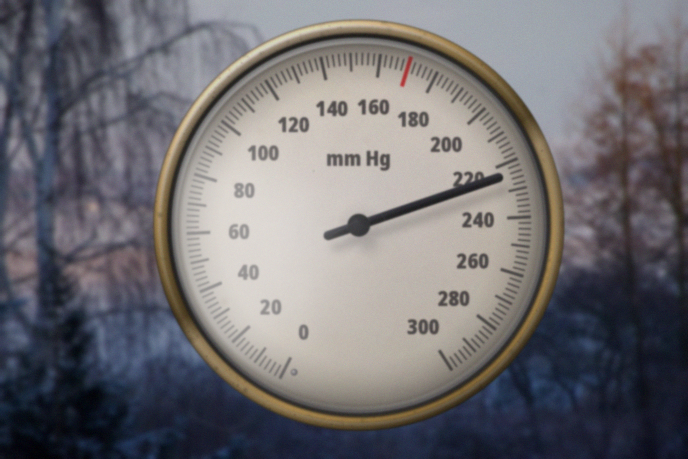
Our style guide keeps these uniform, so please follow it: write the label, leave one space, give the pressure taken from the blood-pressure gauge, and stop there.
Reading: 224 mmHg
